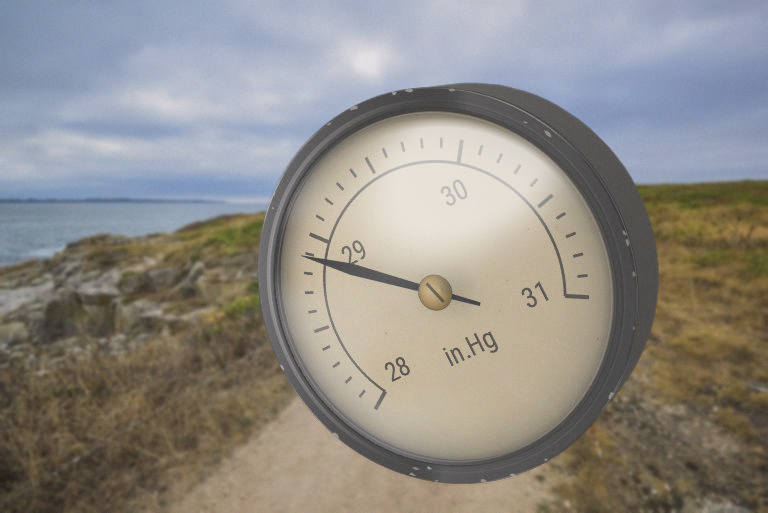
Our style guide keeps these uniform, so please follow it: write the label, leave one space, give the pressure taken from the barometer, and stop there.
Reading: 28.9 inHg
